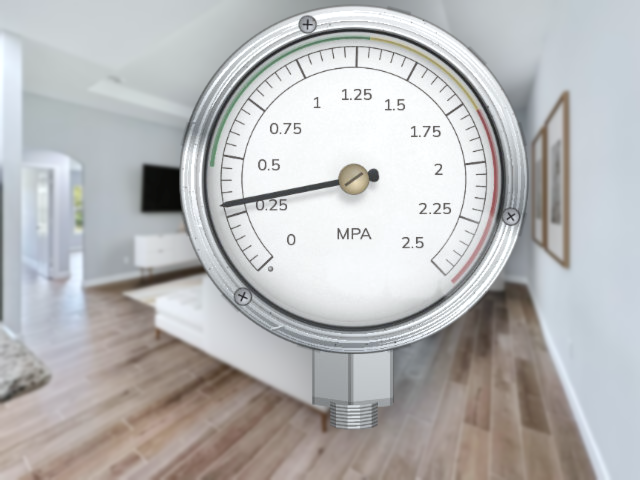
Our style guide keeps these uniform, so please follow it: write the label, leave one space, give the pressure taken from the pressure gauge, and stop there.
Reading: 0.3 MPa
